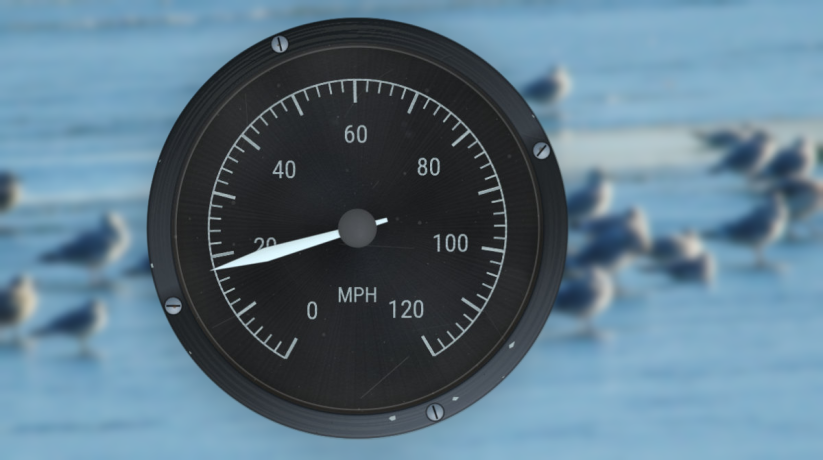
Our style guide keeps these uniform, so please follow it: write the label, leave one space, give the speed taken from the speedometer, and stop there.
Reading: 18 mph
